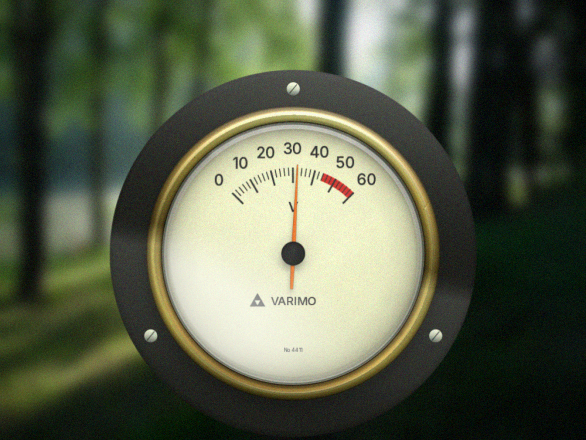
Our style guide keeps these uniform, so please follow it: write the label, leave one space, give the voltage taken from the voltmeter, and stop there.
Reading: 32 V
